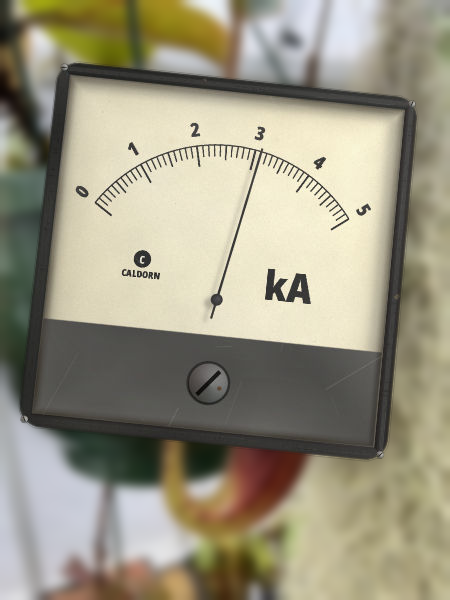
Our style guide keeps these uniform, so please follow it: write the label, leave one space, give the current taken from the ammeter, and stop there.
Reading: 3.1 kA
